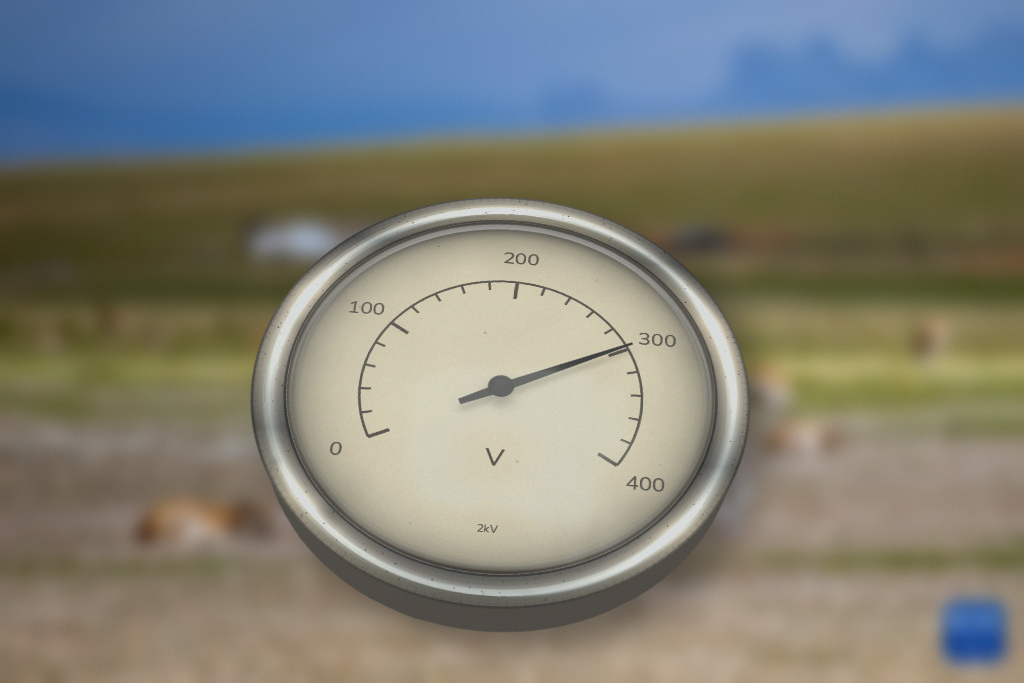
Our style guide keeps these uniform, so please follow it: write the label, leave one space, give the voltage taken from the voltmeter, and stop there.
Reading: 300 V
